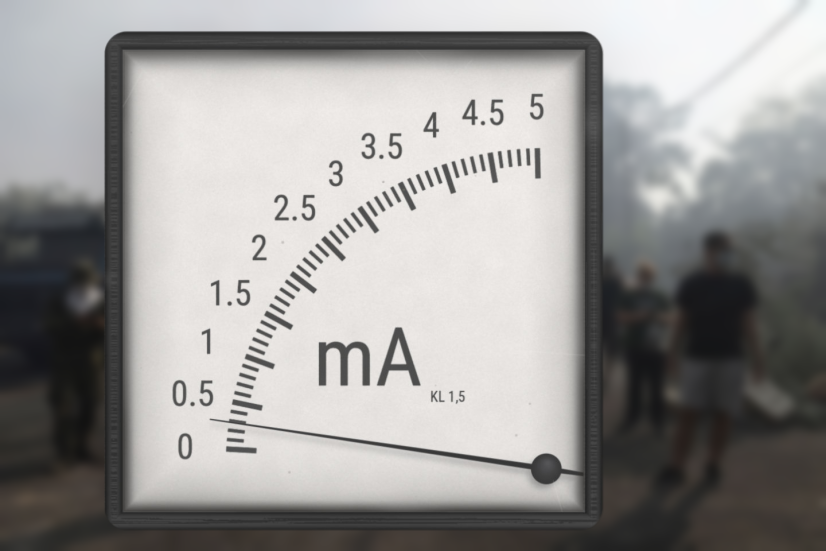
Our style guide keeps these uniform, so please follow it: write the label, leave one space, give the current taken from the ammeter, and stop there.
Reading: 0.3 mA
